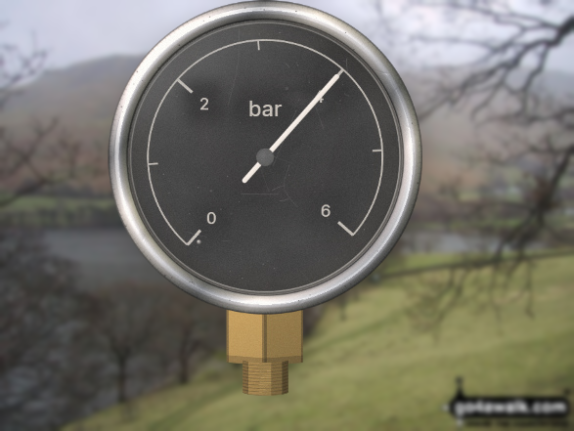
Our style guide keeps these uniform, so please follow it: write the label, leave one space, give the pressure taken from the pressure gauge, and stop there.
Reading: 4 bar
